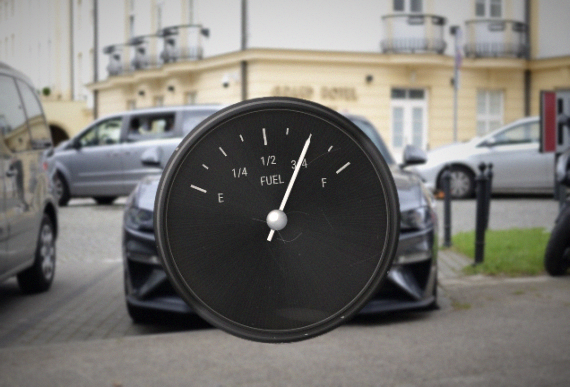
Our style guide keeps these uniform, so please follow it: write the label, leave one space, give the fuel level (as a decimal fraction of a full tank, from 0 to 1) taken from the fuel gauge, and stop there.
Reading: 0.75
